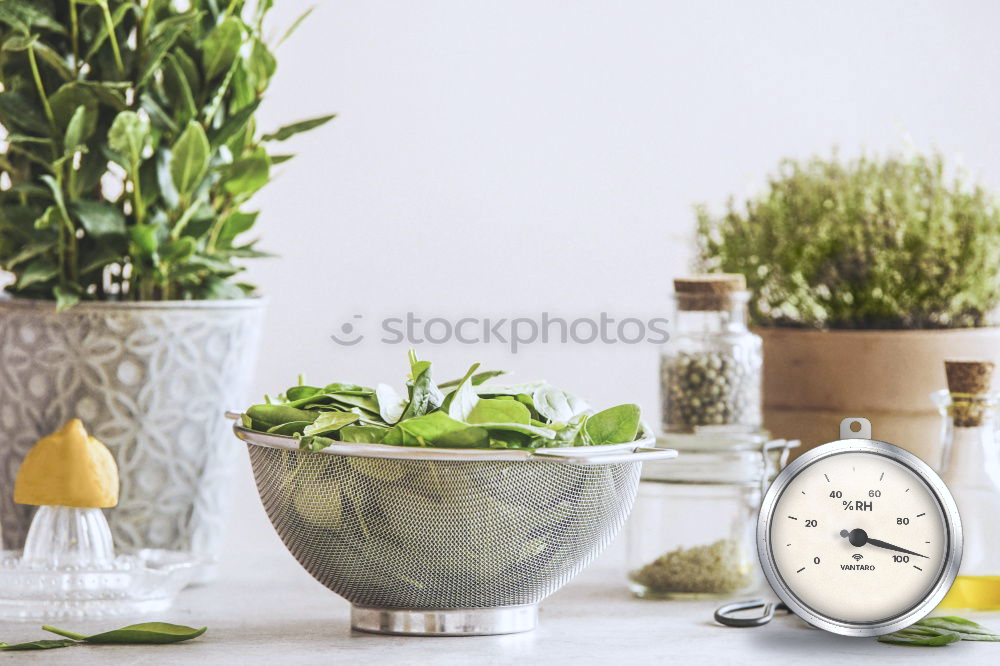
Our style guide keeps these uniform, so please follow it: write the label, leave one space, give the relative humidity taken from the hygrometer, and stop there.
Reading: 95 %
